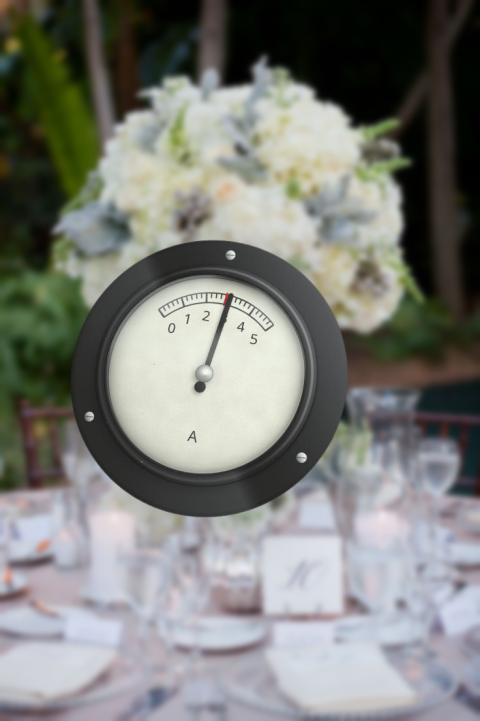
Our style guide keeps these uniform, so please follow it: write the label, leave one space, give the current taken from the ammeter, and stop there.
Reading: 3 A
